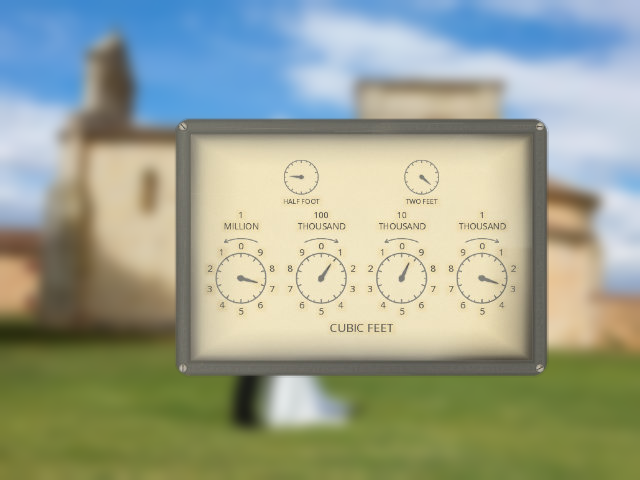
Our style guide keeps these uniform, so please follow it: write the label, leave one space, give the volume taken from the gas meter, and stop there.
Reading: 709300 ft³
